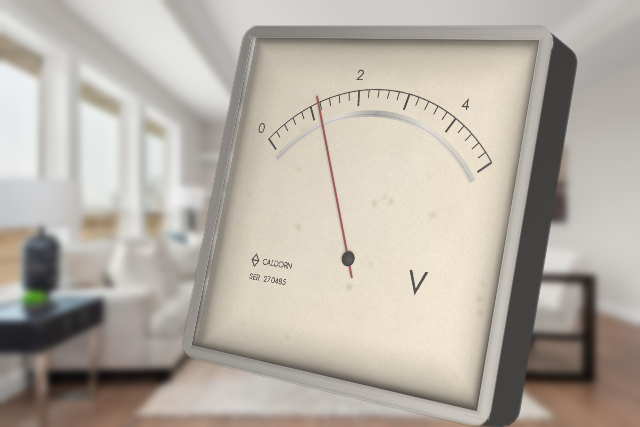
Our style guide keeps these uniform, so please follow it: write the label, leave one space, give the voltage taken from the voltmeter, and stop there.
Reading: 1.2 V
